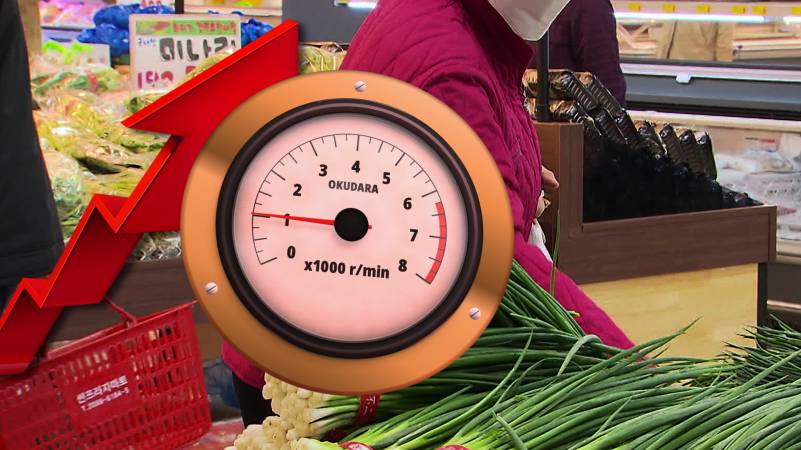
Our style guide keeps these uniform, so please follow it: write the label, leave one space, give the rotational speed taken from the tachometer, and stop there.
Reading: 1000 rpm
